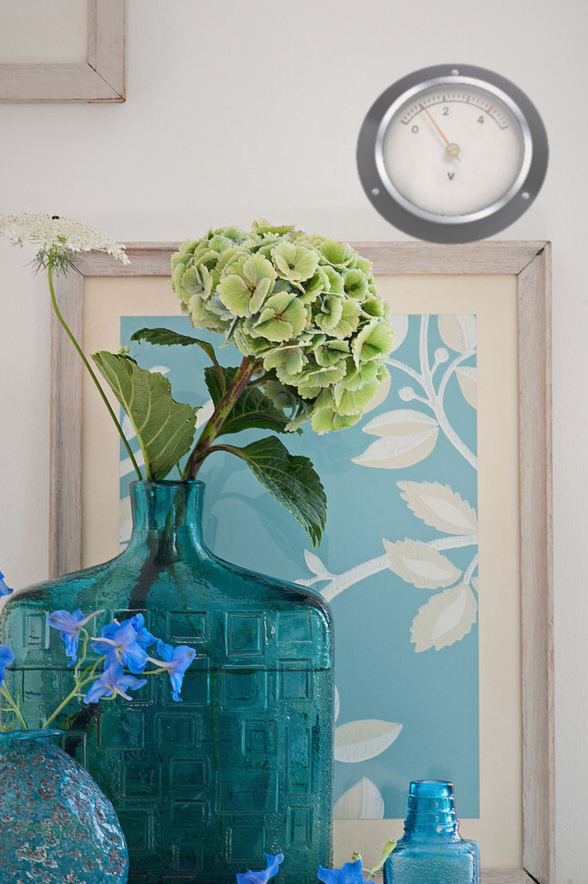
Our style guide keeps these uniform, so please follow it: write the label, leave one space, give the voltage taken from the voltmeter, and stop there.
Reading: 1 V
